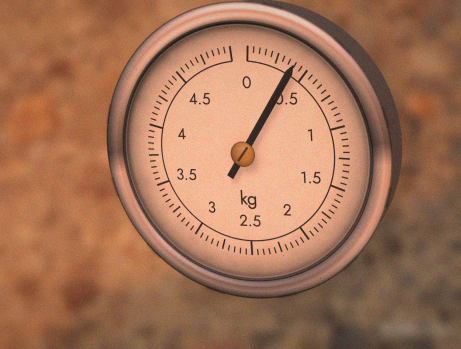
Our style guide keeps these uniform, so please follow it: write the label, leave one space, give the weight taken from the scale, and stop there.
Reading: 0.4 kg
